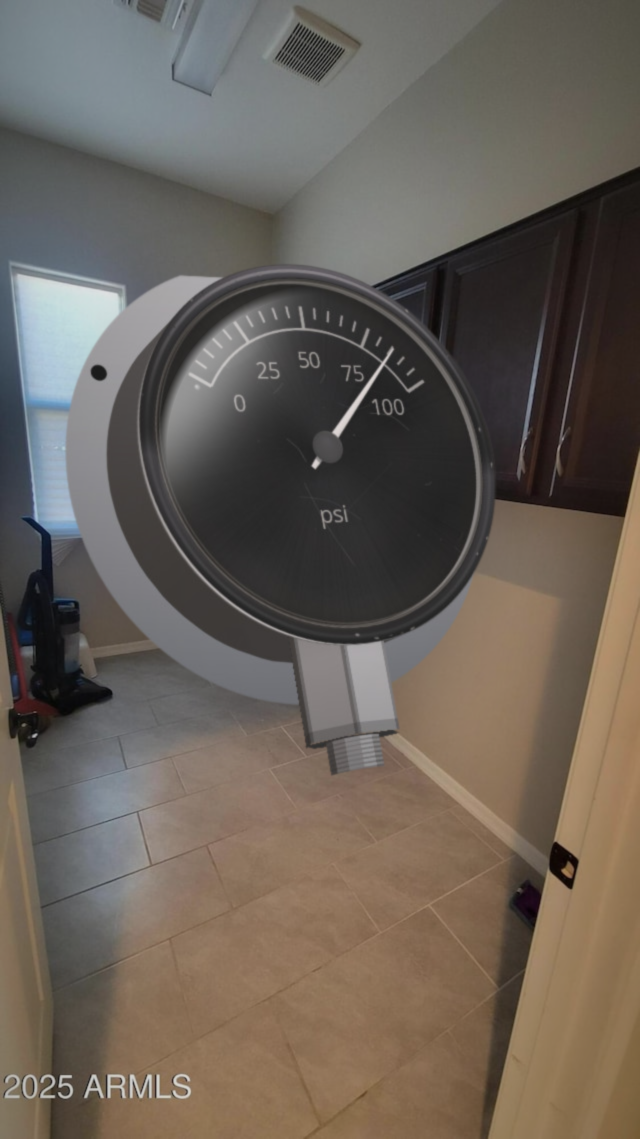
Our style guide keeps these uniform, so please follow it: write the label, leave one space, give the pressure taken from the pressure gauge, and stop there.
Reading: 85 psi
